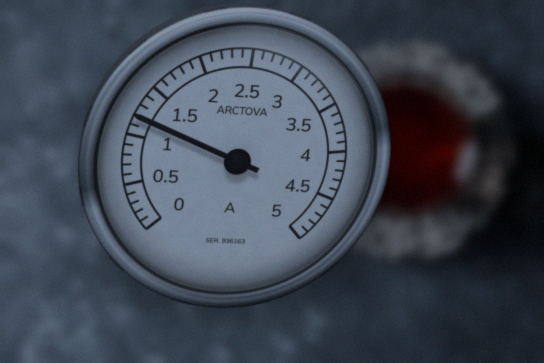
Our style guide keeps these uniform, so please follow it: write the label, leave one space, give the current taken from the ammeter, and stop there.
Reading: 1.2 A
